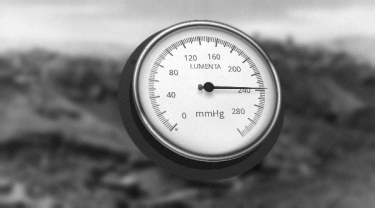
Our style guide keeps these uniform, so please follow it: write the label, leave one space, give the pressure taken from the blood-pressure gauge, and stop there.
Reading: 240 mmHg
